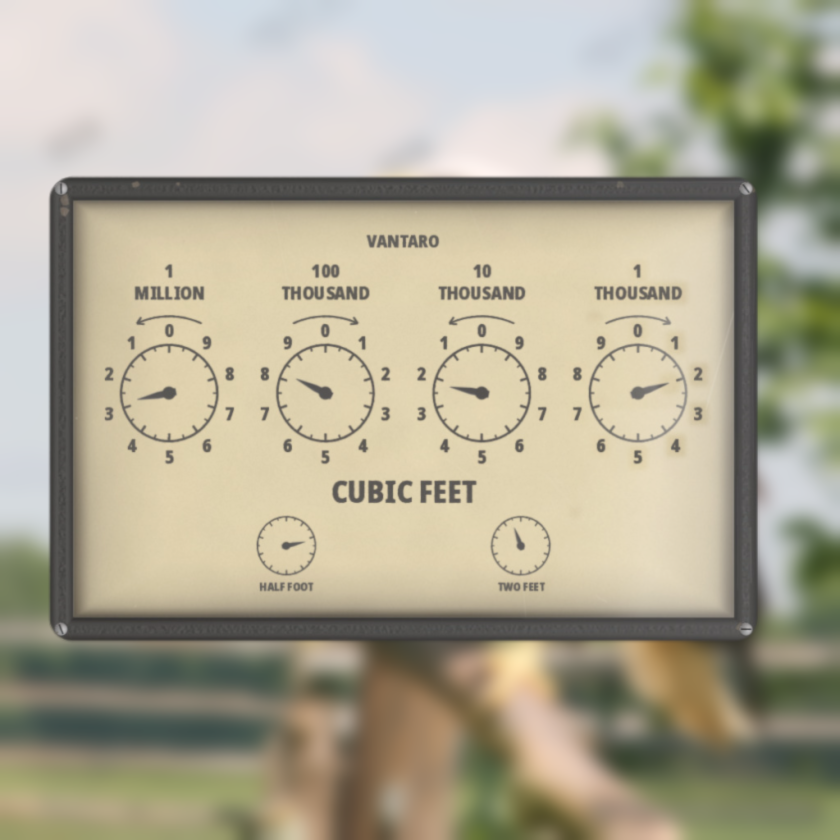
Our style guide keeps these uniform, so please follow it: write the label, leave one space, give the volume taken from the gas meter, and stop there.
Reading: 282200 ft³
